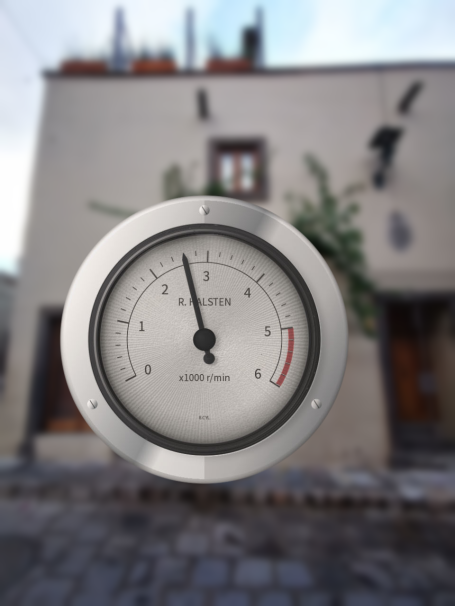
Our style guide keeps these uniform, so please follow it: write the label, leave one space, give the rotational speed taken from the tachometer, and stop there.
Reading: 2600 rpm
